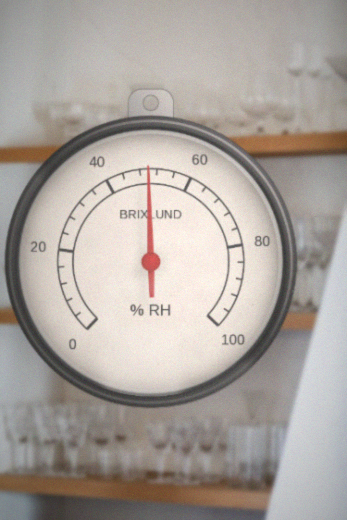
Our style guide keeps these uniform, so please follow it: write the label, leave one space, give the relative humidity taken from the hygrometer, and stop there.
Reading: 50 %
